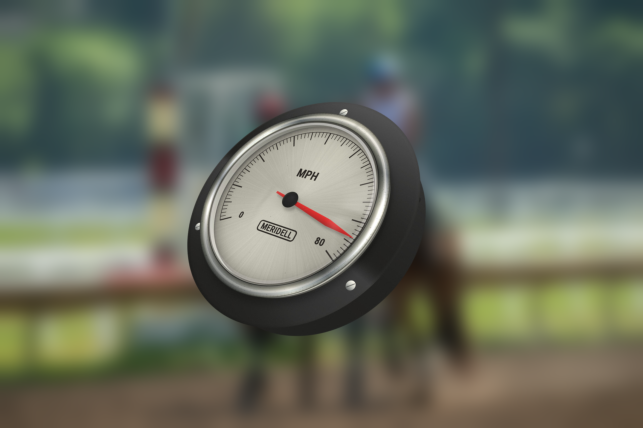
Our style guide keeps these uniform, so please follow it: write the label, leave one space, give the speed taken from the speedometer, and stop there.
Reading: 74 mph
